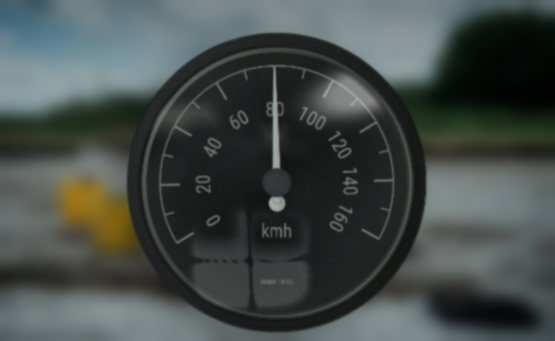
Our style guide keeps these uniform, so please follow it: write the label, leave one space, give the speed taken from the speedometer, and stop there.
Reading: 80 km/h
